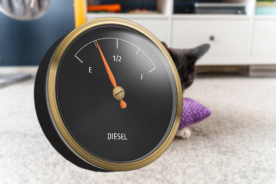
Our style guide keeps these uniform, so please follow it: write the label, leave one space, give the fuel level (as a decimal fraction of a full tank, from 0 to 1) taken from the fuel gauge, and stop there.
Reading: 0.25
